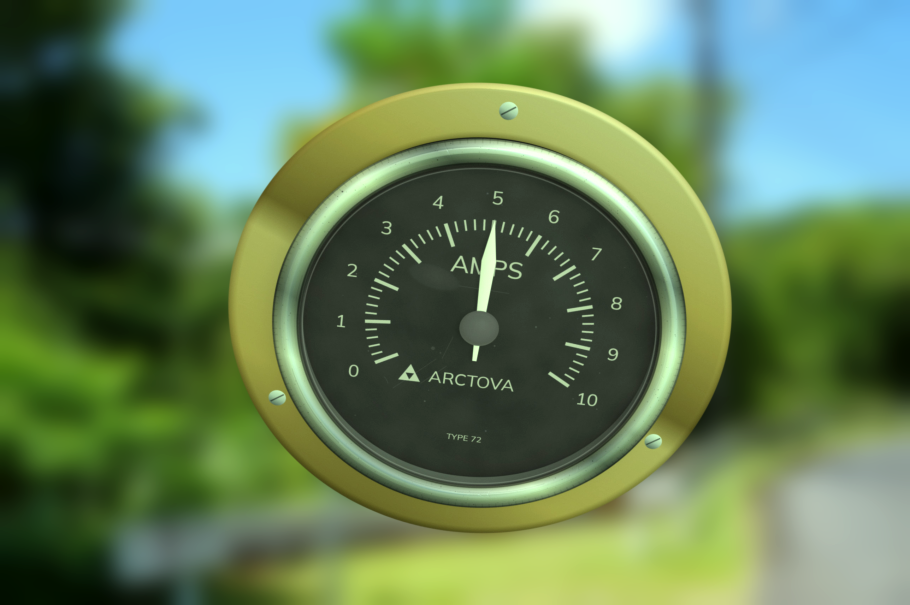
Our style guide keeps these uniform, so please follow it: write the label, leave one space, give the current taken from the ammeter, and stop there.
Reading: 5 A
